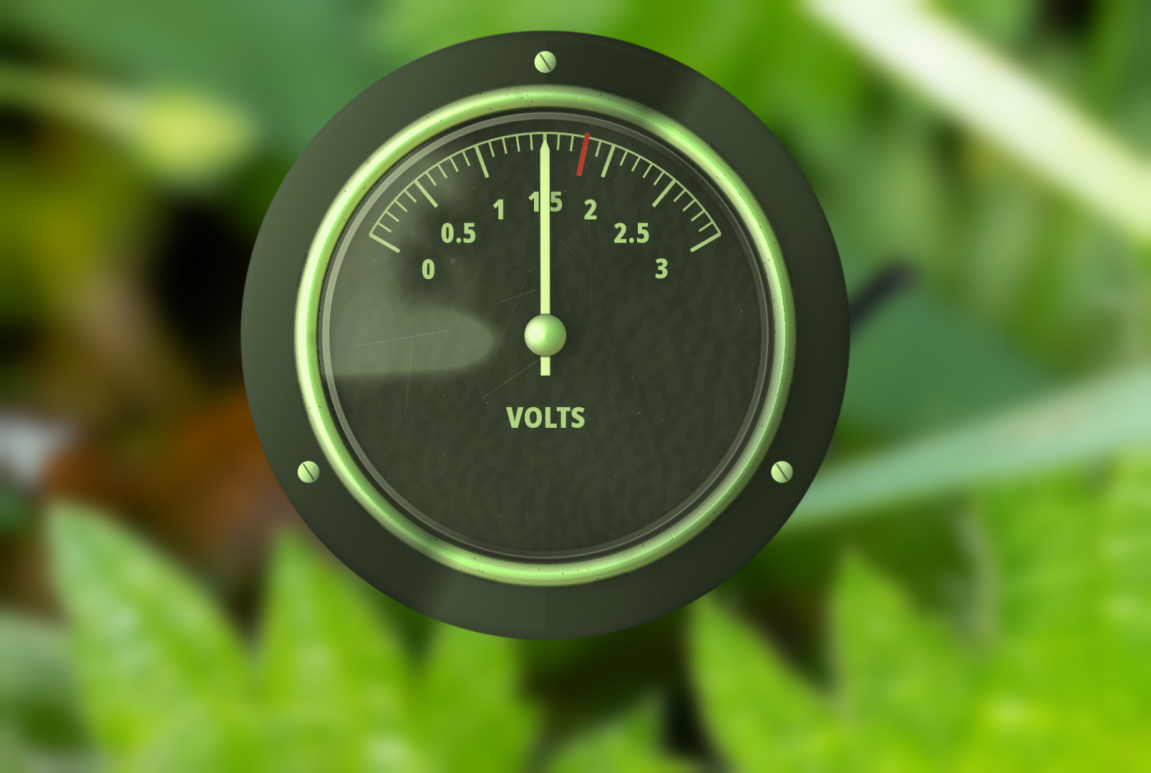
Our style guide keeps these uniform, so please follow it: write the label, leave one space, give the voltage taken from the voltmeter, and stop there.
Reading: 1.5 V
